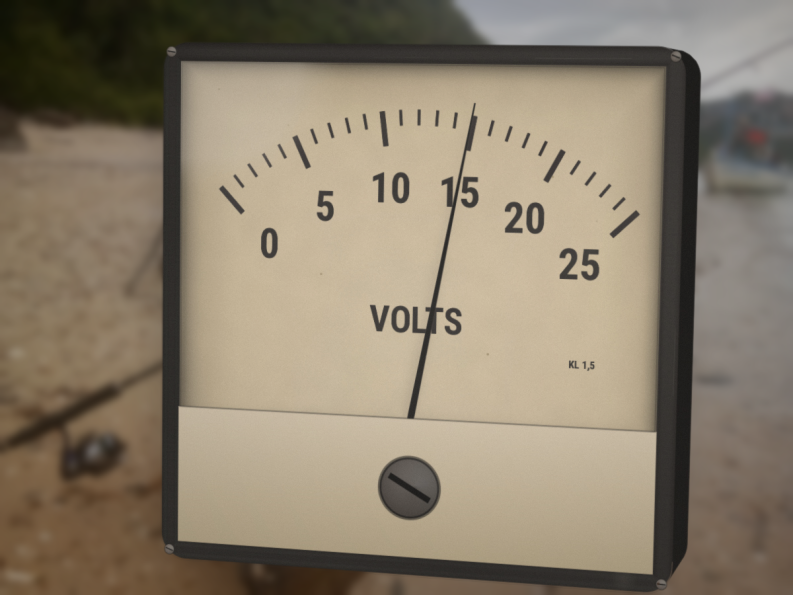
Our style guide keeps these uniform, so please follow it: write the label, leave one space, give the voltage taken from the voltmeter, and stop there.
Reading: 15 V
